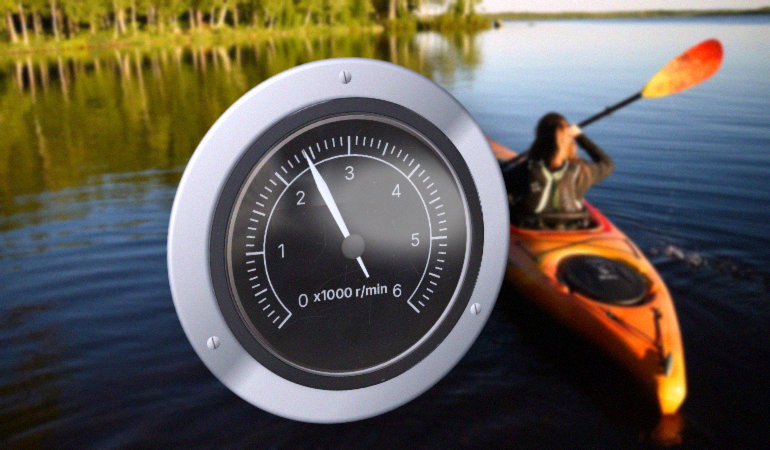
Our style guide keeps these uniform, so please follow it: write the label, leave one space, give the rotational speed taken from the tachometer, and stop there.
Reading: 2400 rpm
